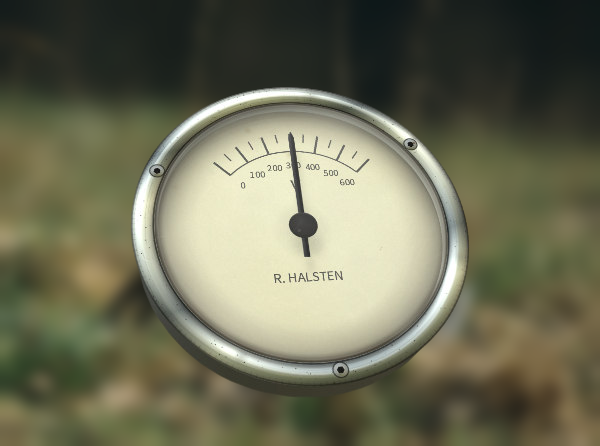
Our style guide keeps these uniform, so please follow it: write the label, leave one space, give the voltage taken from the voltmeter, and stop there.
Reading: 300 V
